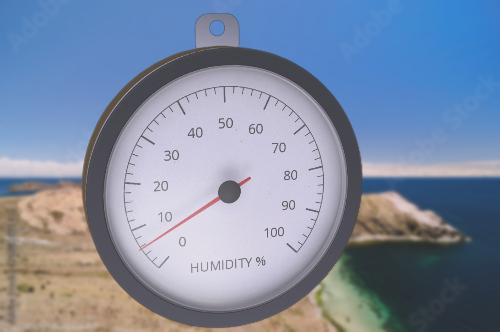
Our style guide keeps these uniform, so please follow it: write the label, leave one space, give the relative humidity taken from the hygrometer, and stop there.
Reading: 6 %
